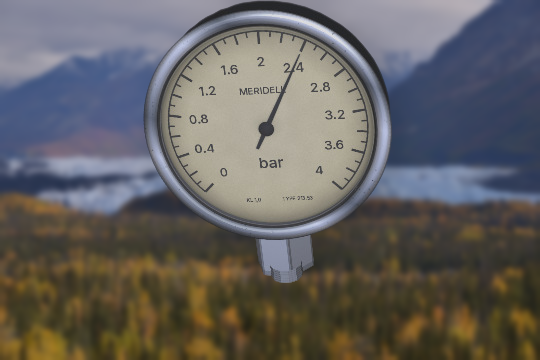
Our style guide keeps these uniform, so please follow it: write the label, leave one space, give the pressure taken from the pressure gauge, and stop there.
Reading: 2.4 bar
